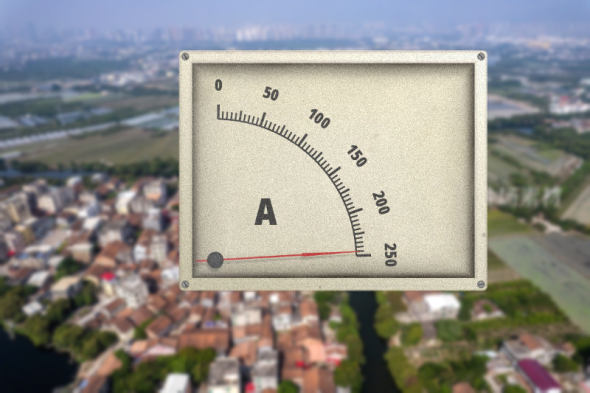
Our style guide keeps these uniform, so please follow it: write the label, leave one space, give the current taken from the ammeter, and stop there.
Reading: 245 A
